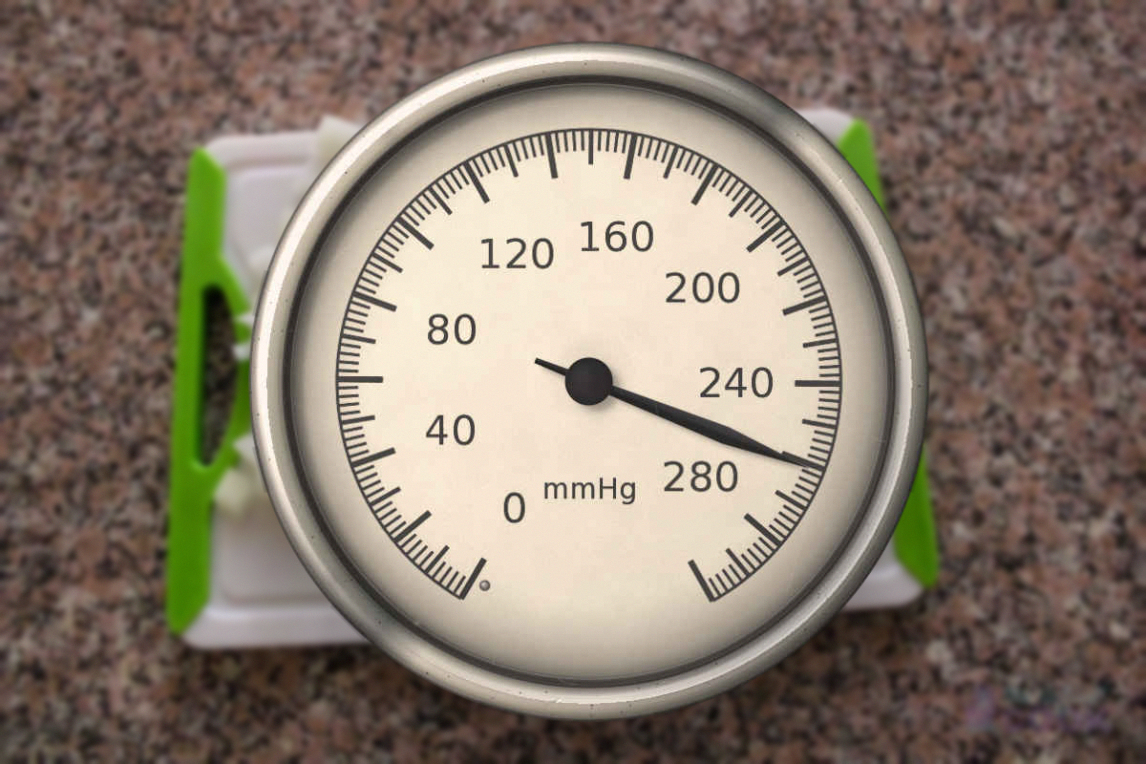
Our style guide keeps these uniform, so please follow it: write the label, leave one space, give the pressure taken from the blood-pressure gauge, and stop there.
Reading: 261 mmHg
